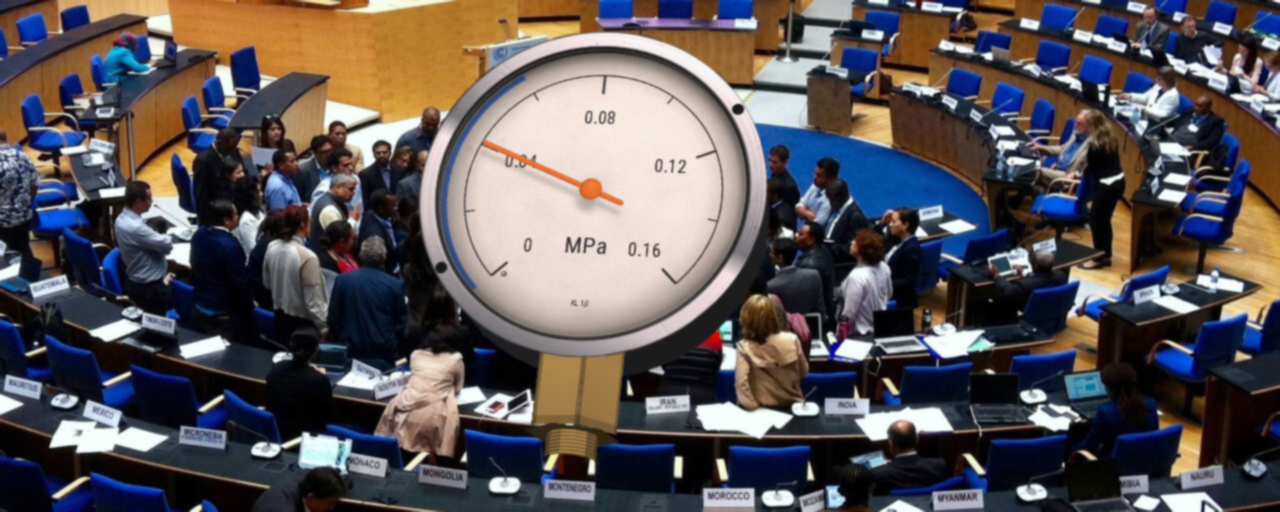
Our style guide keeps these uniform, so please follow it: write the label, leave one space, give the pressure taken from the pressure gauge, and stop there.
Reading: 0.04 MPa
